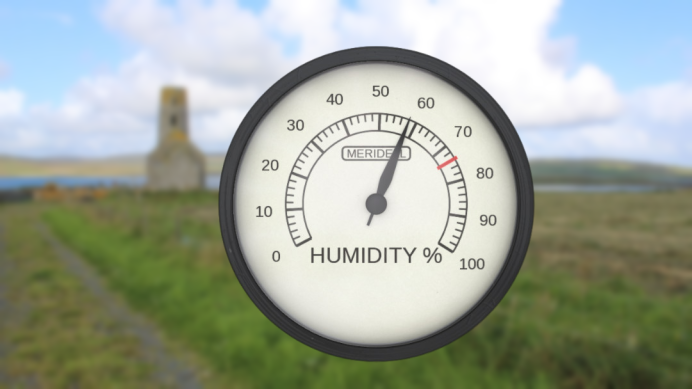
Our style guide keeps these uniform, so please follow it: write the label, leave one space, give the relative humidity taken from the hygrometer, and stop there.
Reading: 58 %
